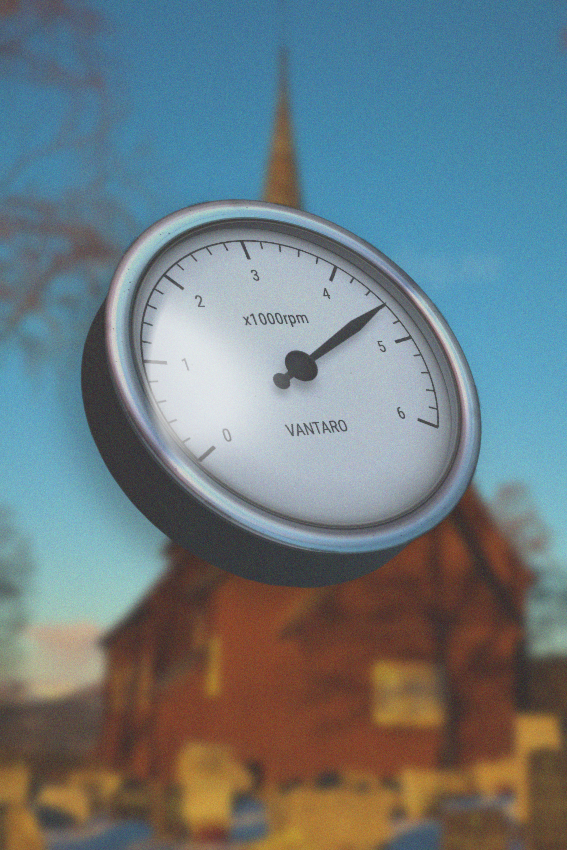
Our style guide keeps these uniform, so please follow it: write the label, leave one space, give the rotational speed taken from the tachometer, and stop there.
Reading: 4600 rpm
